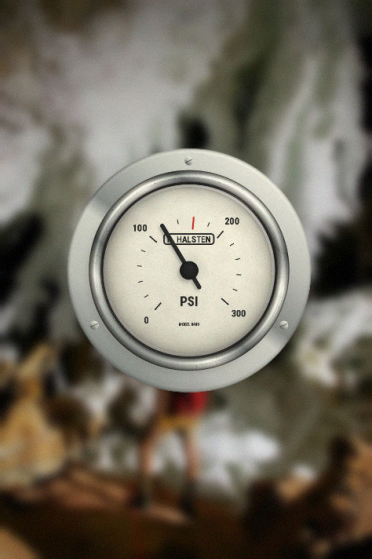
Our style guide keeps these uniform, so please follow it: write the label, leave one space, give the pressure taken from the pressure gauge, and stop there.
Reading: 120 psi
